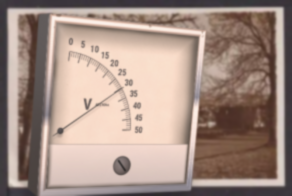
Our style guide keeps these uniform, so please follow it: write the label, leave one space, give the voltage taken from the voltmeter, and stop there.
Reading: 30 V
